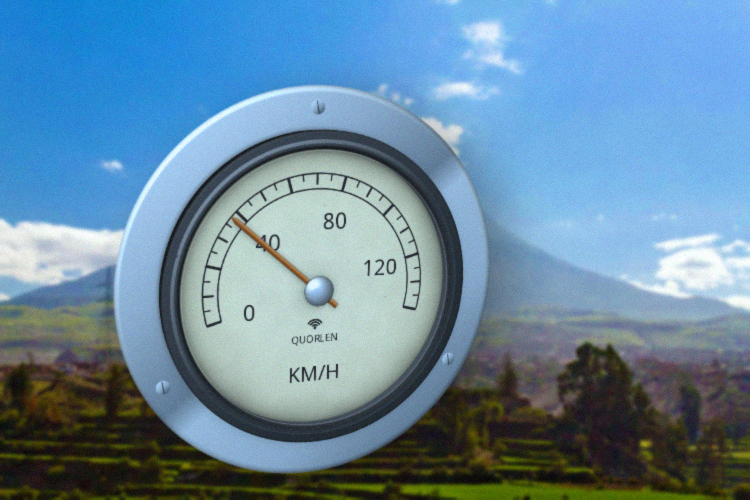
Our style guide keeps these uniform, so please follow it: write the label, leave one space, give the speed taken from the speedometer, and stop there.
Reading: 37.5 km/h
